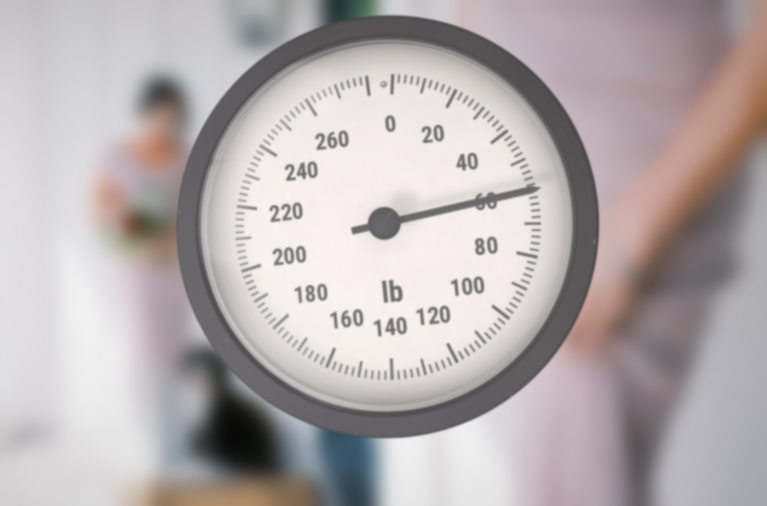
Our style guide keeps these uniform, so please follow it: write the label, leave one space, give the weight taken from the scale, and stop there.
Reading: 60 lb
